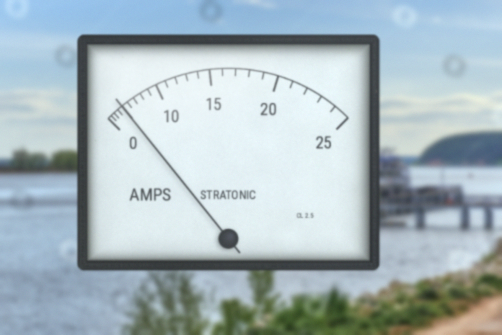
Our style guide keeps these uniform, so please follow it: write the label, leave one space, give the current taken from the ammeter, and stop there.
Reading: 5 A
